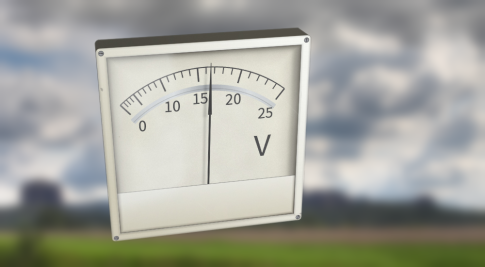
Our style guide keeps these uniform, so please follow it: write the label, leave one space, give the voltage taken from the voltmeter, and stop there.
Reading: 16.5 V
